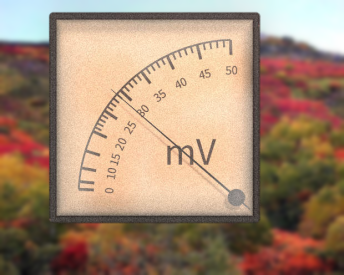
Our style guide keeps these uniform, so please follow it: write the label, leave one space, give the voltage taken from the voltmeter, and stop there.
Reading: 29 mV
